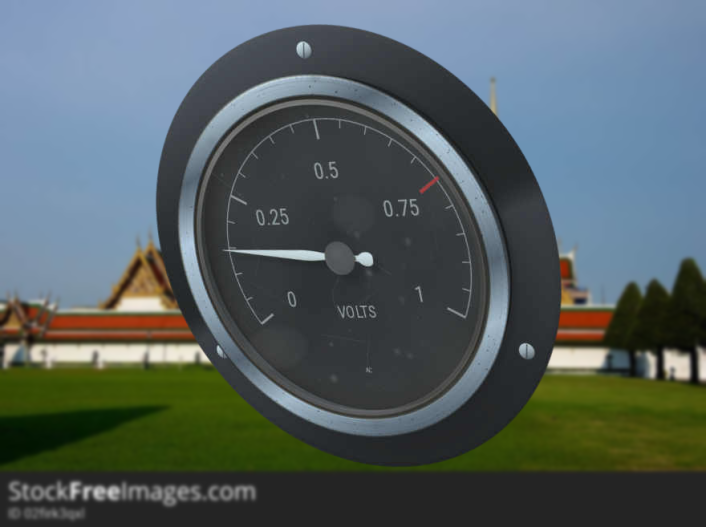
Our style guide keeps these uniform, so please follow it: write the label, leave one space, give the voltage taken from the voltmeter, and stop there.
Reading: 0.15 V
